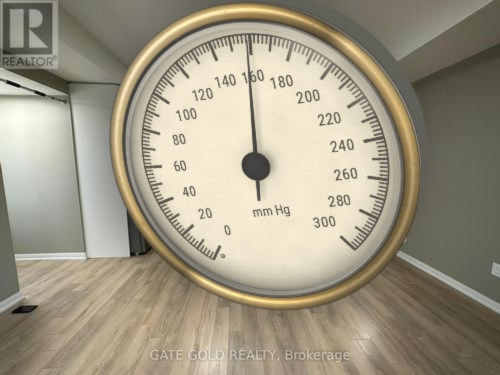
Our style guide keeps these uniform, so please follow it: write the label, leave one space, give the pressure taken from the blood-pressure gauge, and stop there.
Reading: 160 mmHg
